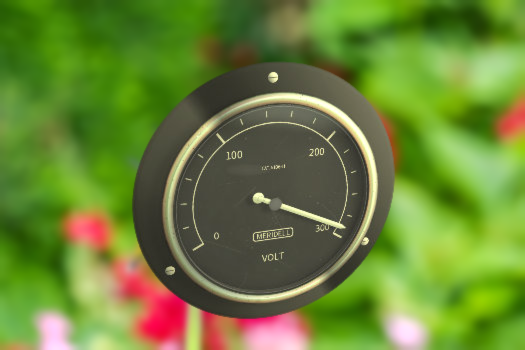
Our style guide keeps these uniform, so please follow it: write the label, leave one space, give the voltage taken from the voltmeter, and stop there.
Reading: 290 V
